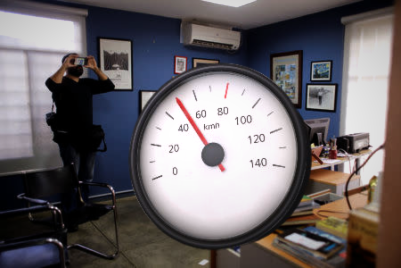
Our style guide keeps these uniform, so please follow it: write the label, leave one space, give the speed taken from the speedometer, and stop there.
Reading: 50 km/h
